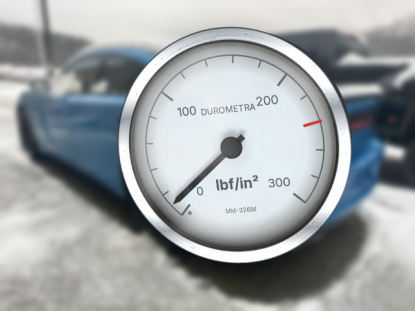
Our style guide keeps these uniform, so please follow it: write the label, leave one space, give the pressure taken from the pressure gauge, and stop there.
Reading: 10 psi
